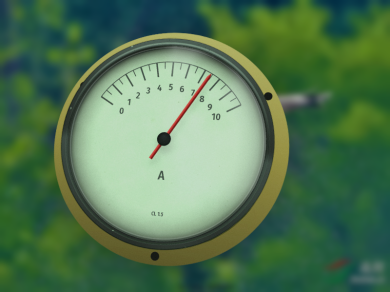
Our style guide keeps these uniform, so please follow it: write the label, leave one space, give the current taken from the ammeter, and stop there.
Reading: 7.5 A
